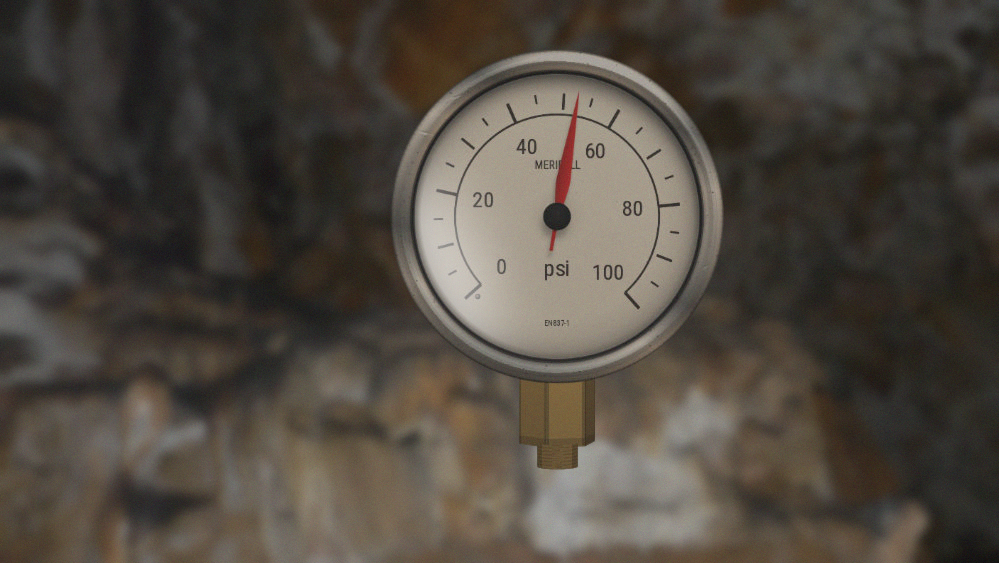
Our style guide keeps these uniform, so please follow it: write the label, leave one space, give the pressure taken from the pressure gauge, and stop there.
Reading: 52.5 psi
